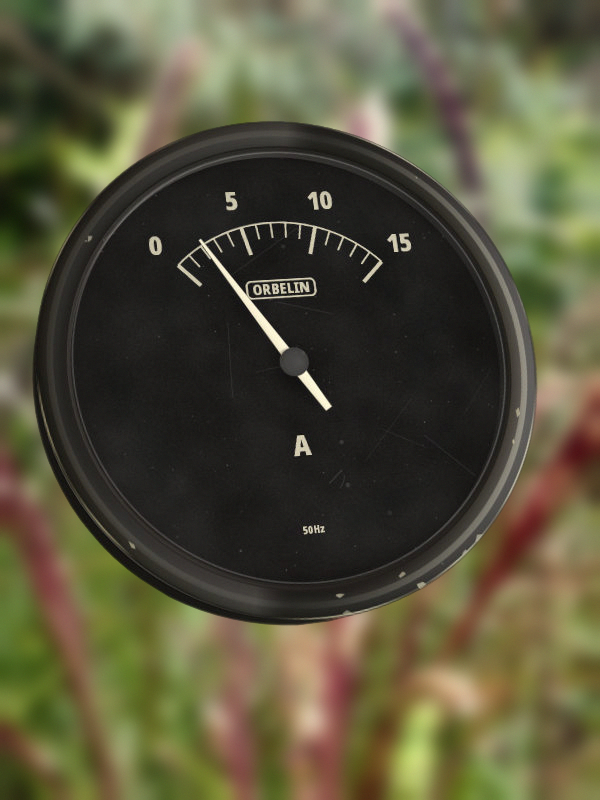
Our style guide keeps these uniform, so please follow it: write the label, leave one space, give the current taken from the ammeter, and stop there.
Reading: 2 A
